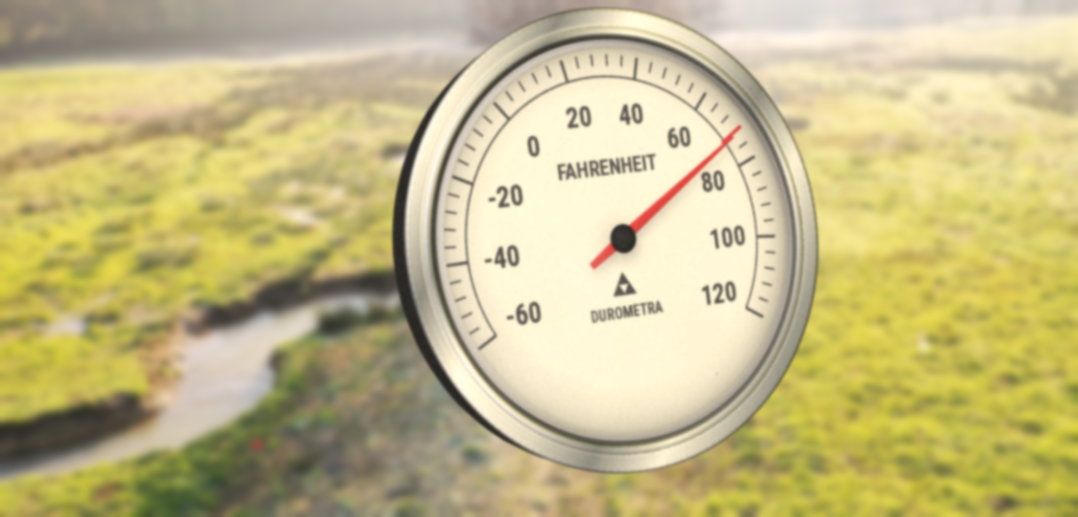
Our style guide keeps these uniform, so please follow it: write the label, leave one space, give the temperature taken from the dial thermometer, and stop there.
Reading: 72 °F
